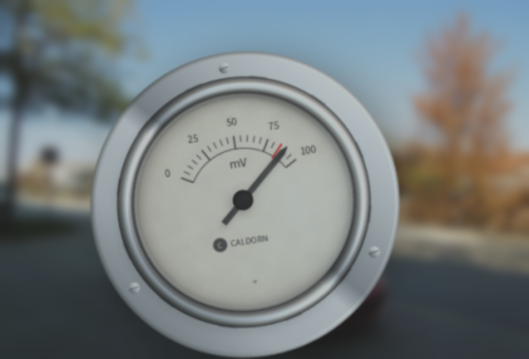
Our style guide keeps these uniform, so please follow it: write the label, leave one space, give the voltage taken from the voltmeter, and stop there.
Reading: 90 mV
